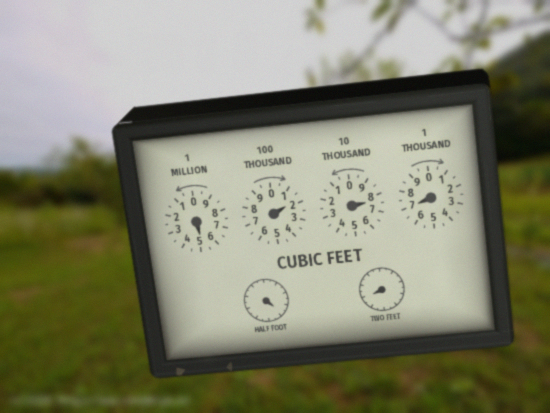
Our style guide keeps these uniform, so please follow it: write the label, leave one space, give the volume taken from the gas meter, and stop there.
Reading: 517700 ft³
